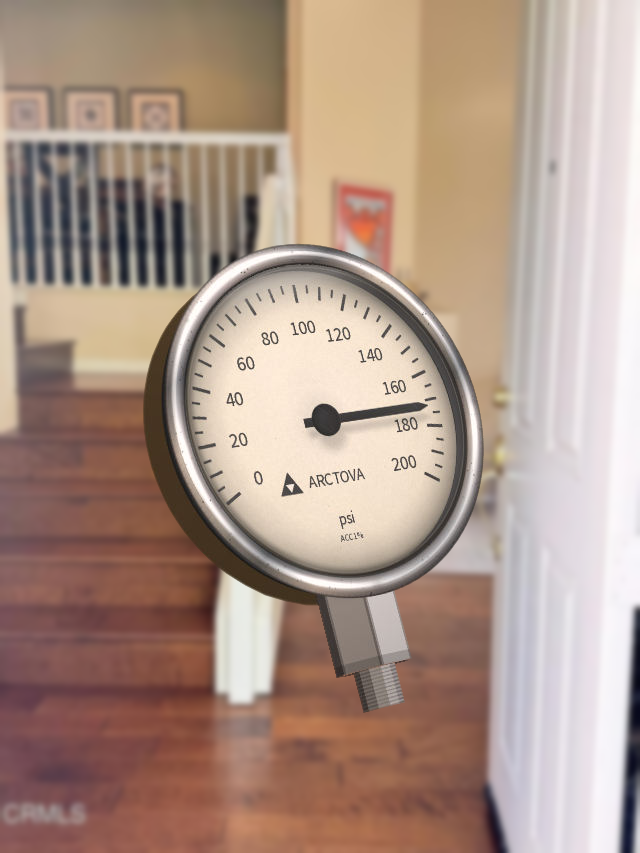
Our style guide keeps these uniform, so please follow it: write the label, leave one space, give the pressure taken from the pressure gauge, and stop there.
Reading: 172.5 psi
